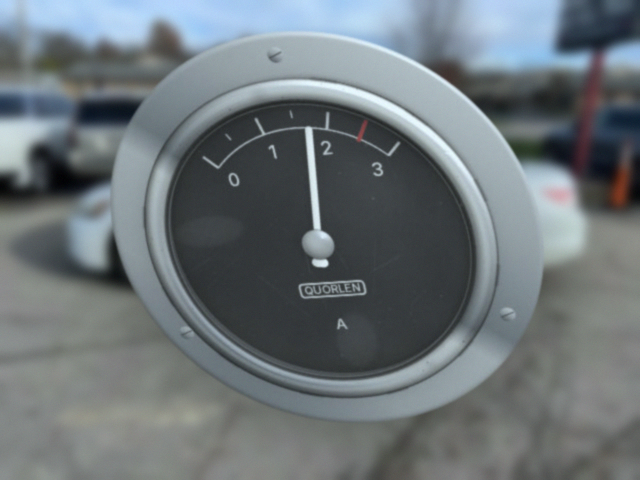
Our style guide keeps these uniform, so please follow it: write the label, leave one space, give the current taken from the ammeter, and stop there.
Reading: 1.75 A
